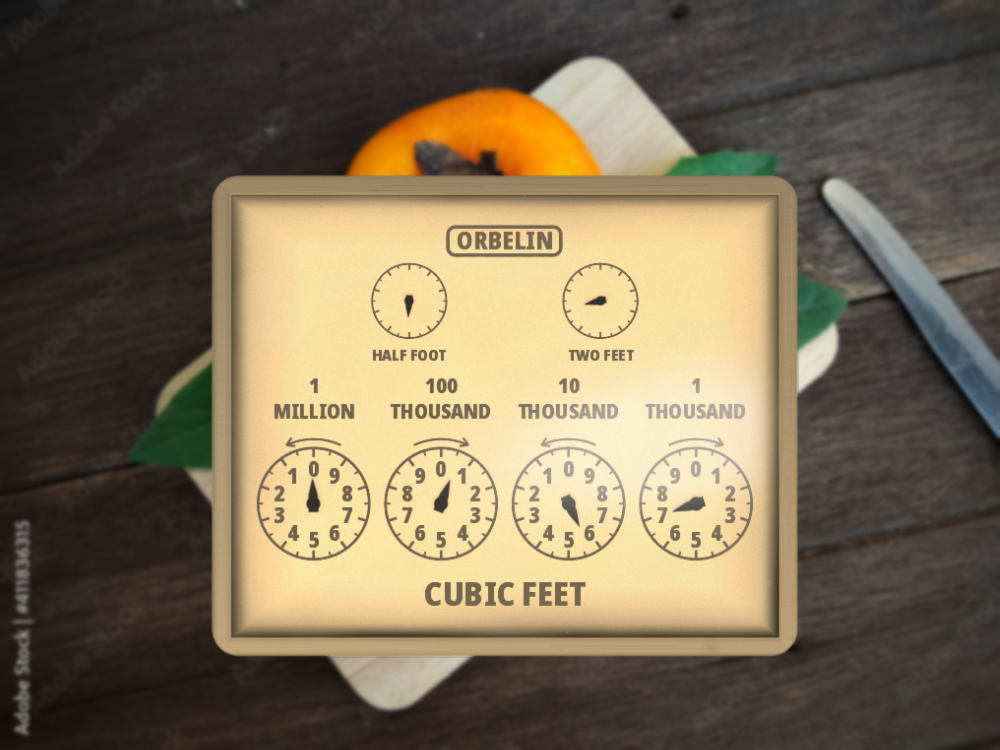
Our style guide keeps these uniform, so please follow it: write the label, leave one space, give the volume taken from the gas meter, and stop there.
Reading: 5700 ft³
